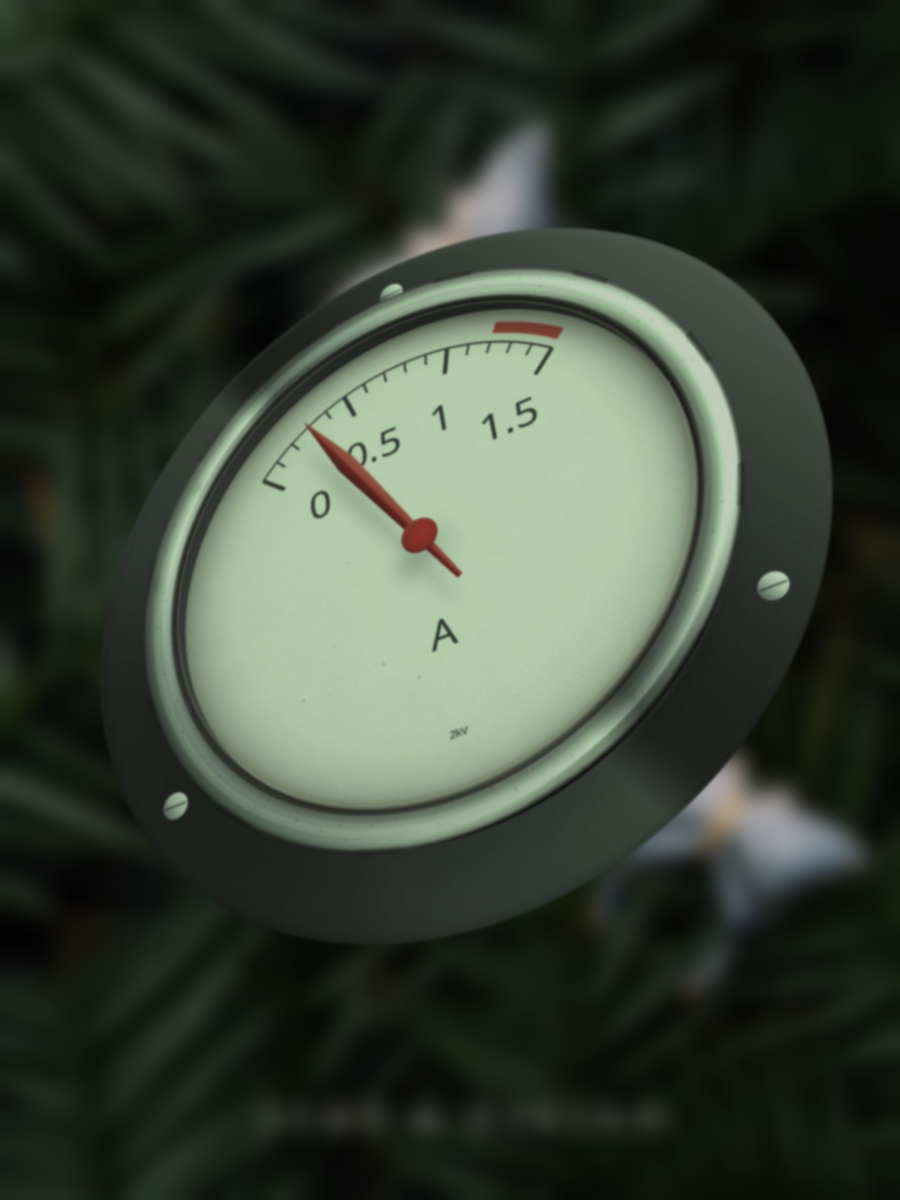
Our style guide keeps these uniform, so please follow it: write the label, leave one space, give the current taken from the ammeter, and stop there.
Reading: 0.3 A
